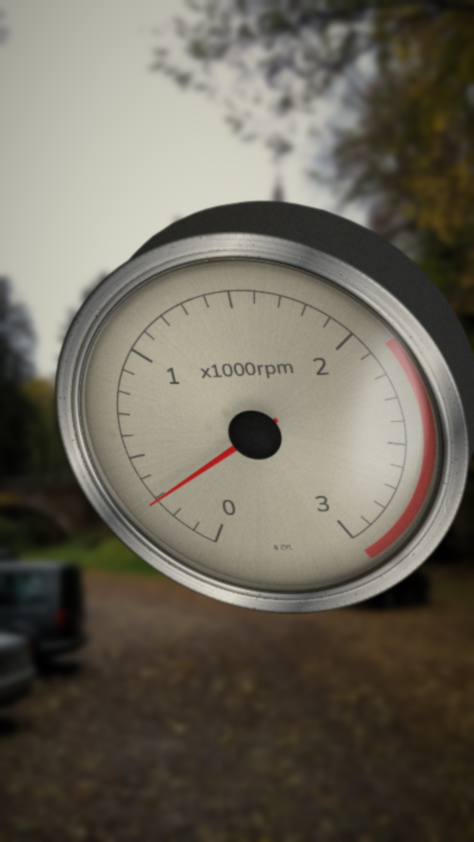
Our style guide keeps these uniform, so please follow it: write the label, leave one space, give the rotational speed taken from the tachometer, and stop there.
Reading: 300 rpm
